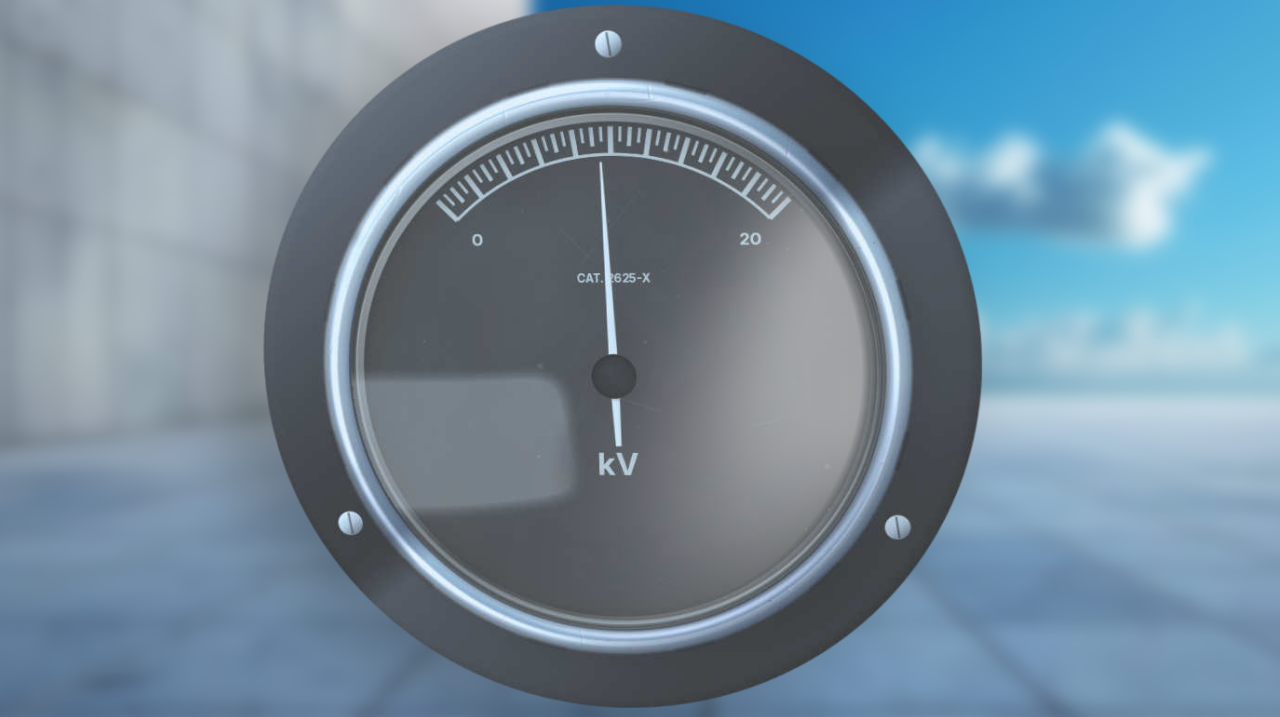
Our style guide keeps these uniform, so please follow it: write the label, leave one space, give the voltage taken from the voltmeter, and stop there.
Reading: 9.5 kV
